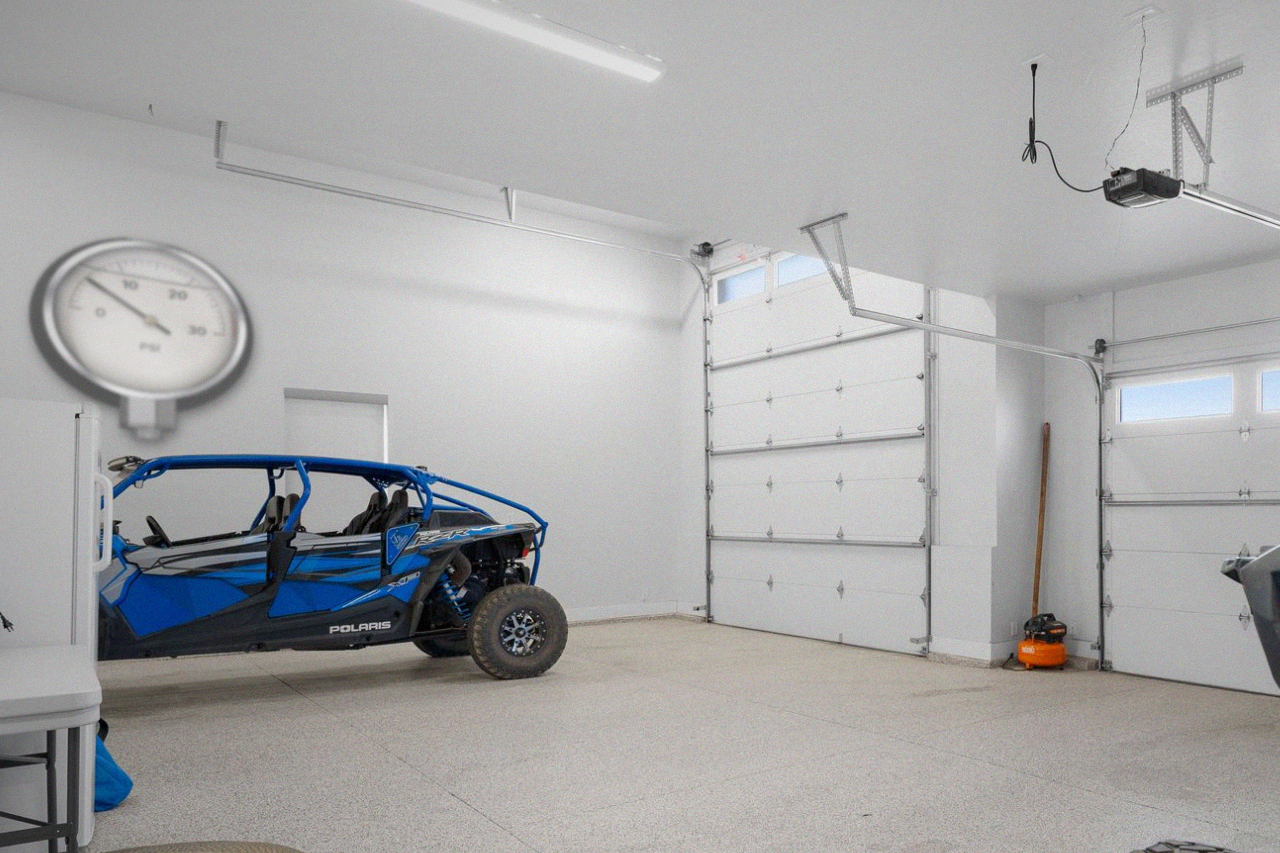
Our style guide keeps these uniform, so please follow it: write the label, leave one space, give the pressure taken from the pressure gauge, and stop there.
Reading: 5 psi
